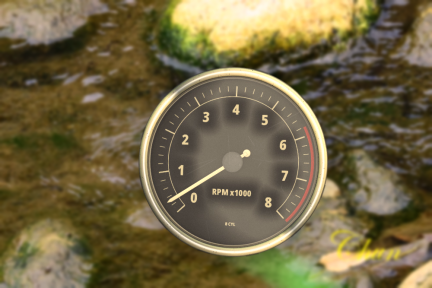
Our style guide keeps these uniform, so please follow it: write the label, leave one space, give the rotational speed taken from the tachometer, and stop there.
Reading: 300 rpm
